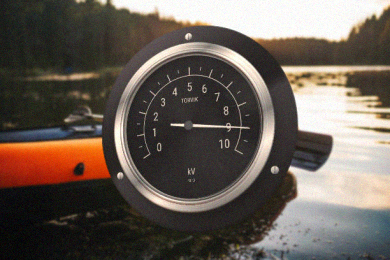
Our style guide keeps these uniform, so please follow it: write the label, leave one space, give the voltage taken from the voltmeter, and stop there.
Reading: 9 kV
